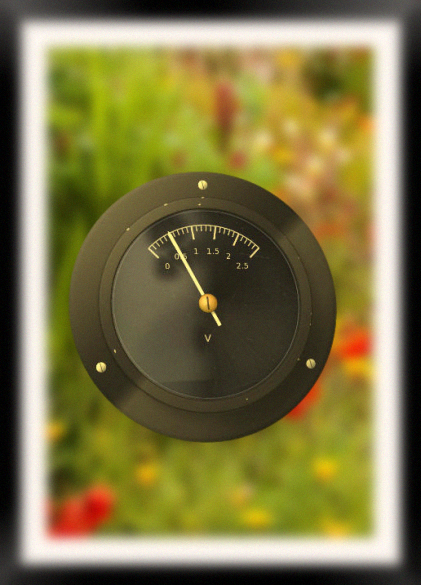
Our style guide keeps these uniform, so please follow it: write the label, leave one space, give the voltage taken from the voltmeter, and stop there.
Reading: 0.5 V
